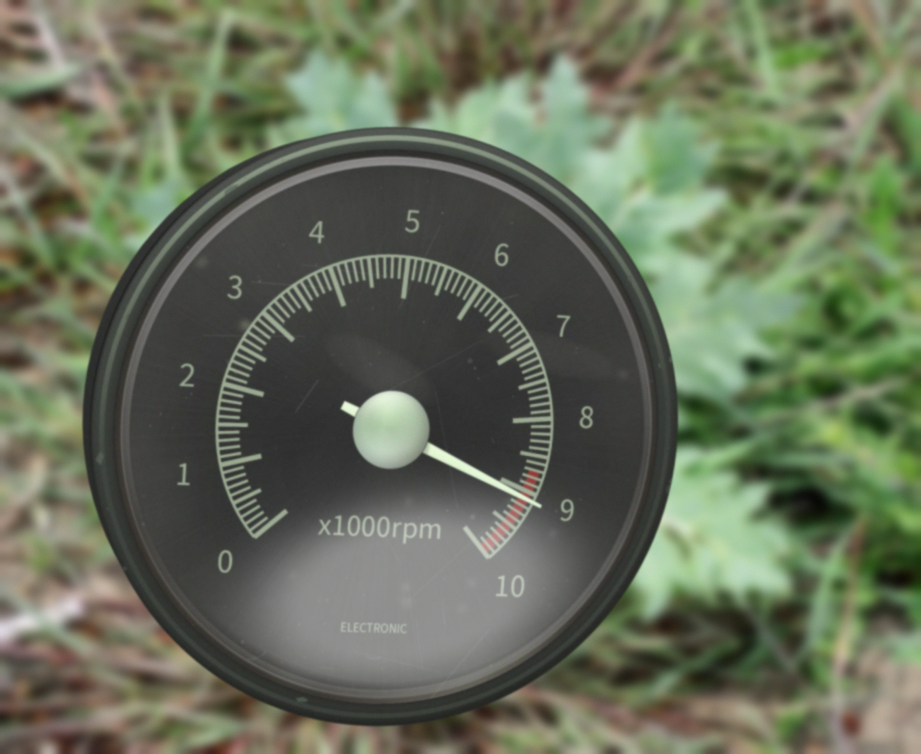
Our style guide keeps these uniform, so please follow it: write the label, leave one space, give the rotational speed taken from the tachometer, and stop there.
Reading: 9100 rpm
